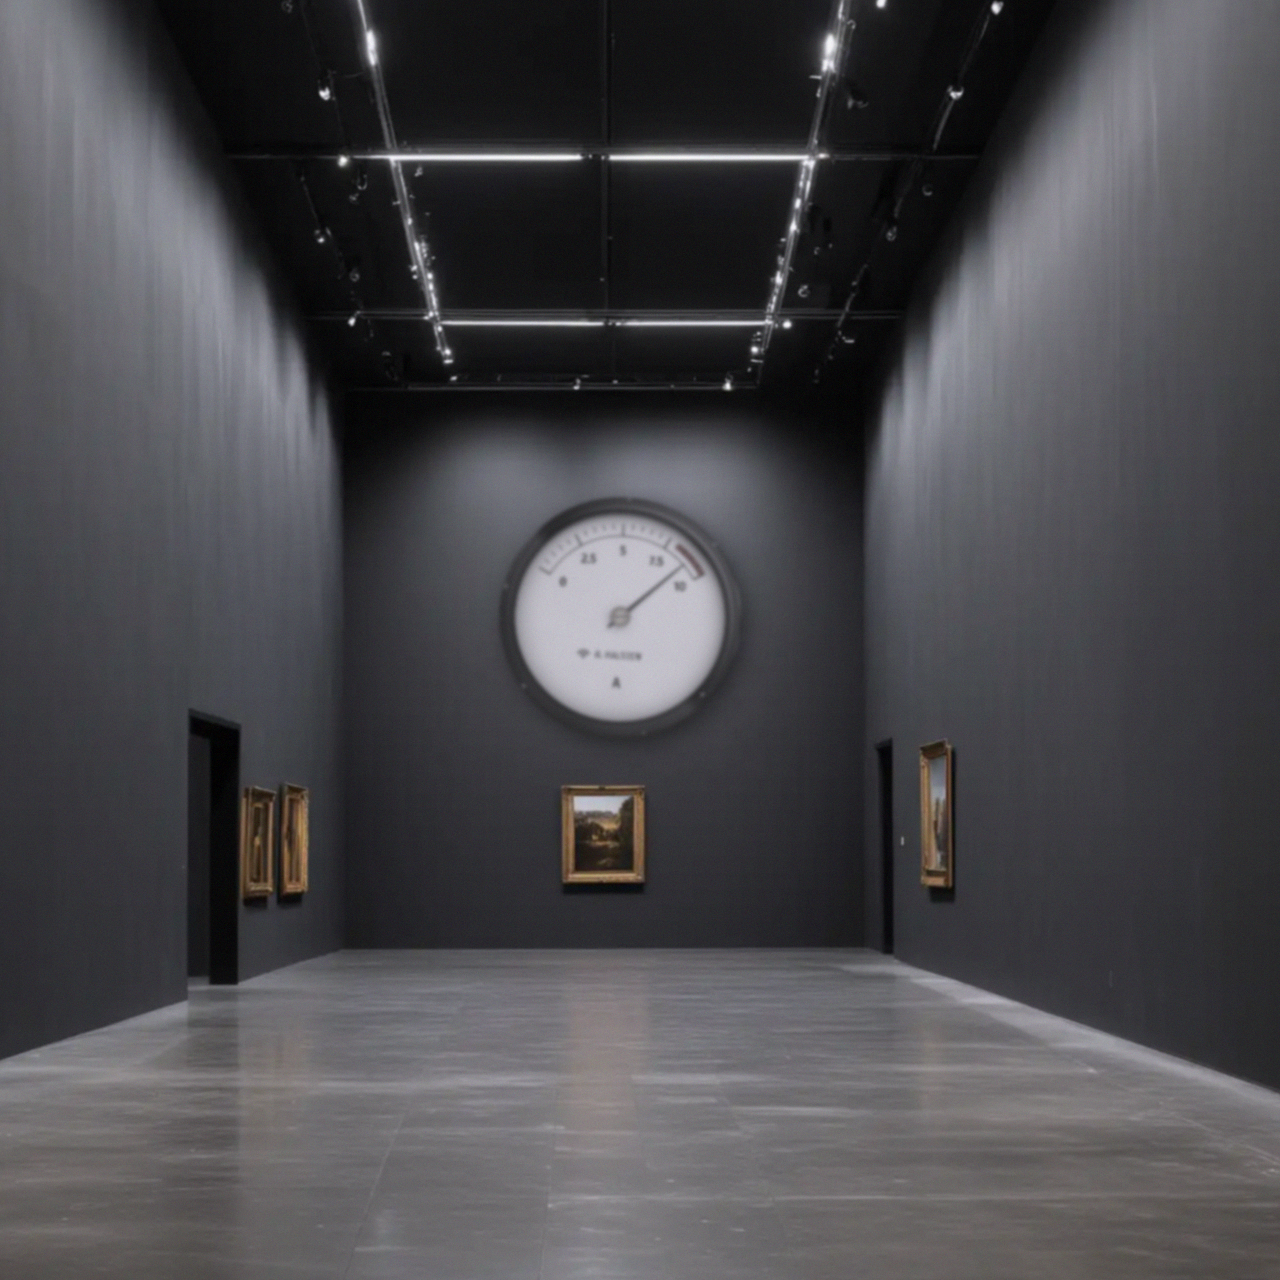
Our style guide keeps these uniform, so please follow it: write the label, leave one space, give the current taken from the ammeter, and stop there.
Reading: 9 A
